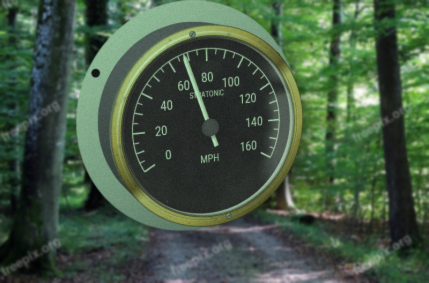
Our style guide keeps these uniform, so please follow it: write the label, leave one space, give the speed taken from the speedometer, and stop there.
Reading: 67.5 mph
